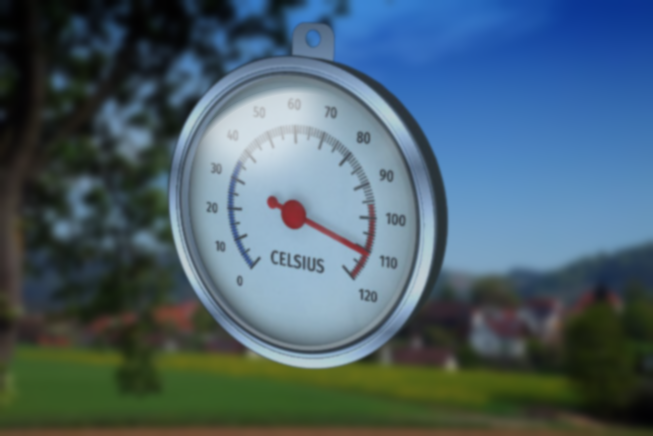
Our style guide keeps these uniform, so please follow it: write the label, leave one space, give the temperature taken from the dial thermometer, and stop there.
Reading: 110 °C
